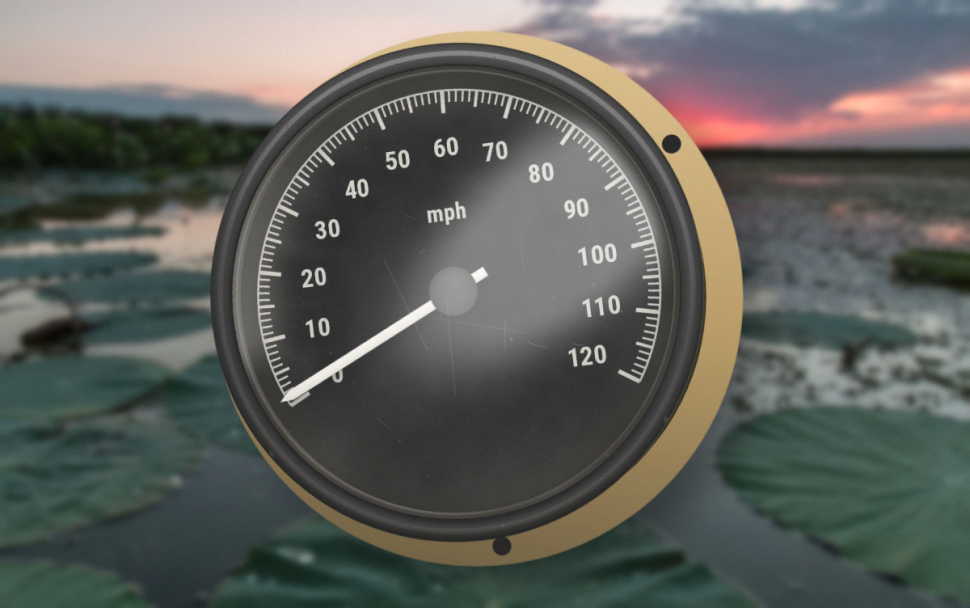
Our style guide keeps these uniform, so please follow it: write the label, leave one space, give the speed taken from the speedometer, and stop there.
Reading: 1 mph
